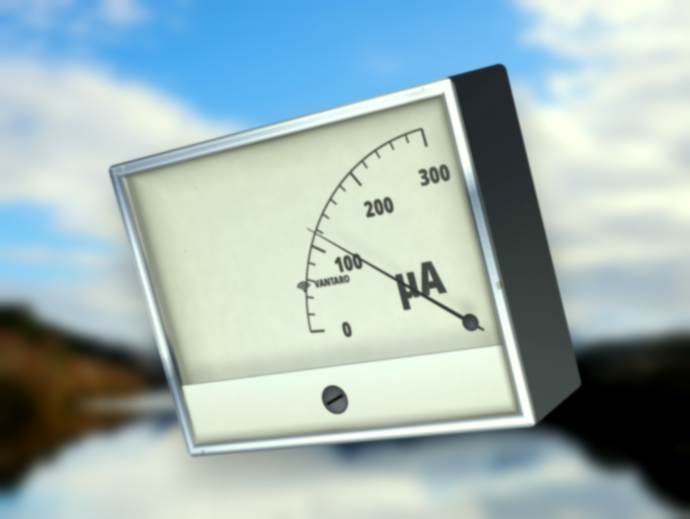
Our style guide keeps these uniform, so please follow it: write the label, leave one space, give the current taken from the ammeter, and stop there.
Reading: 120 µA
